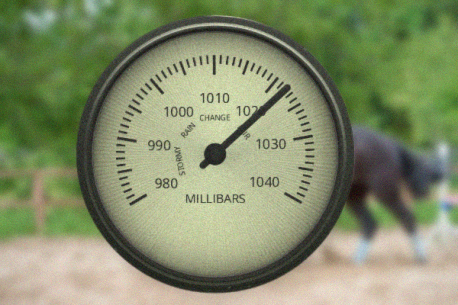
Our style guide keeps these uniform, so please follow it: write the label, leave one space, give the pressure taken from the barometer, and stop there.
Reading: 1022 mbar
